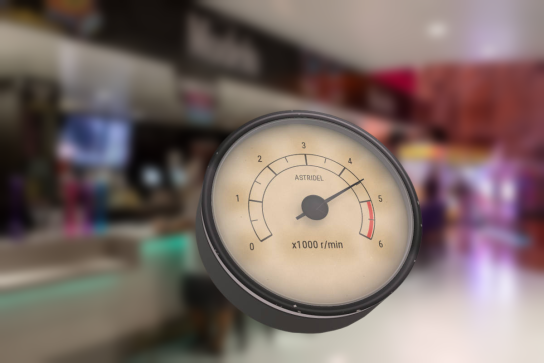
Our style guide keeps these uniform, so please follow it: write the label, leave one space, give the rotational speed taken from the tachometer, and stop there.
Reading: 4500 rpm
